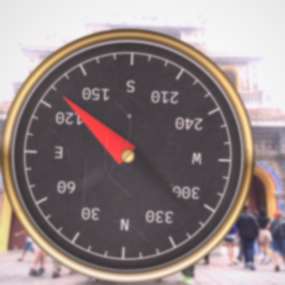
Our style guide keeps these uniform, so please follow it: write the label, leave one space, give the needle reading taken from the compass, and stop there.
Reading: 130 °
